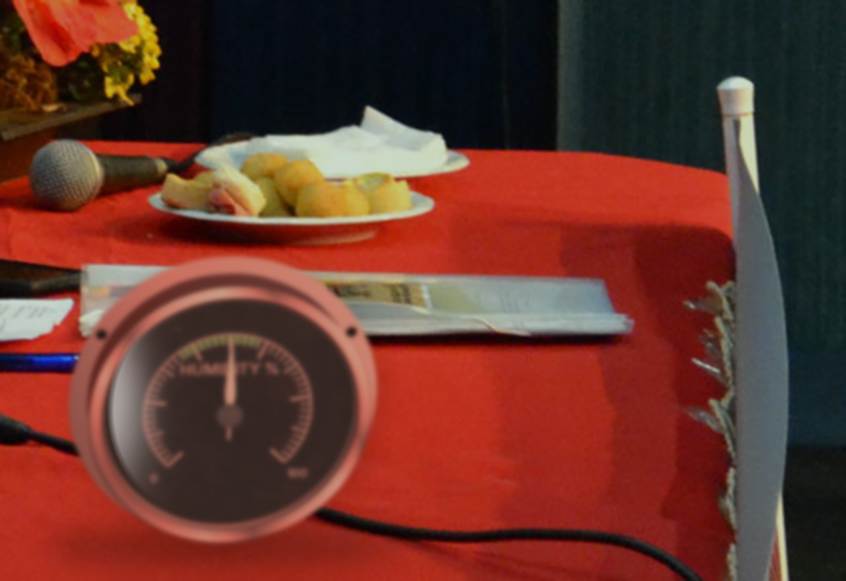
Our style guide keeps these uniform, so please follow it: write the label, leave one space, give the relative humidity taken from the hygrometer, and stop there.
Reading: 50 %
